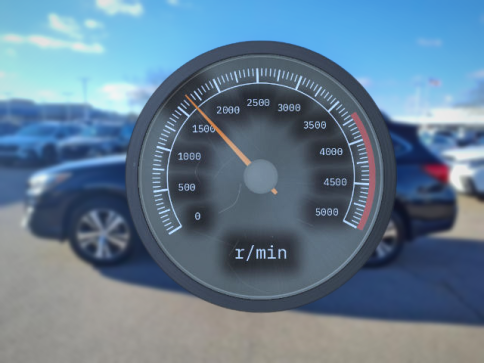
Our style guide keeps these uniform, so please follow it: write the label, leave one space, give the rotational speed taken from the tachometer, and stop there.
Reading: 1650 rpm
